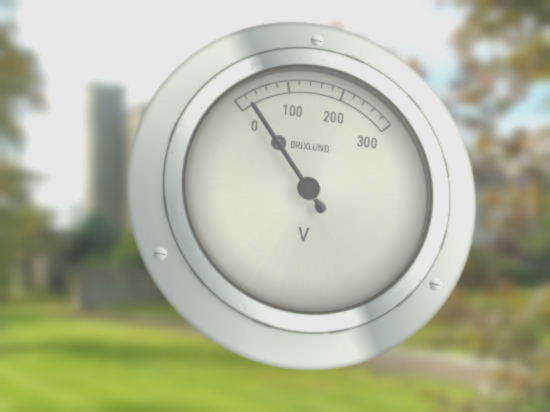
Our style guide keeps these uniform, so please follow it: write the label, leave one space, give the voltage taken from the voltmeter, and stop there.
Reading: 20 V
